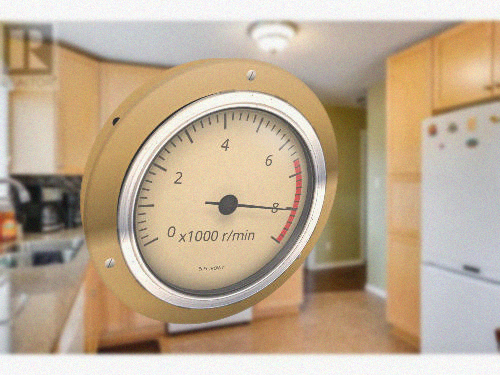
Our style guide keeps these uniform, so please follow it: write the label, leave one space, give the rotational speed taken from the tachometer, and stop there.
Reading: 8000 rpm
